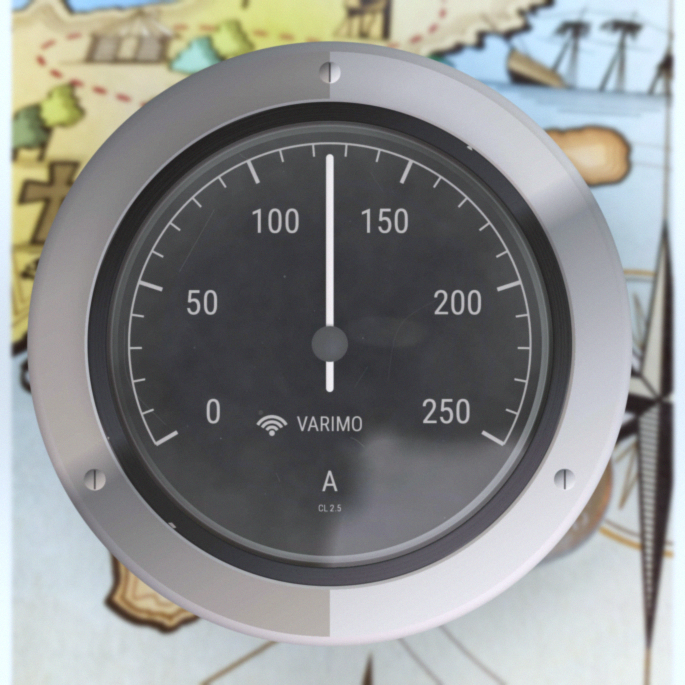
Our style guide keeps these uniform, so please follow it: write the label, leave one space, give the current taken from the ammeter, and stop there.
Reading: 125 A
